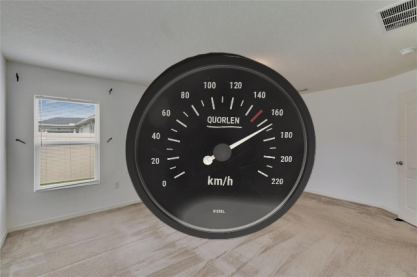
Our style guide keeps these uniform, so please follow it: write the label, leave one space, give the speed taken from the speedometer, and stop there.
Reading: 165 km/h
